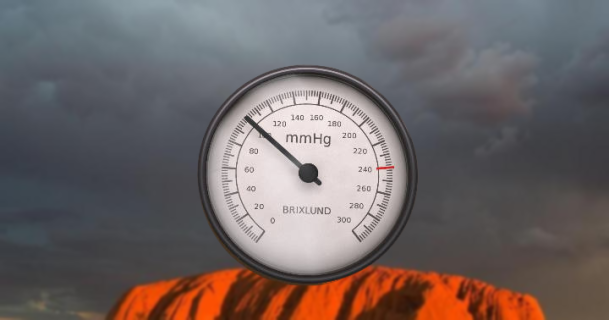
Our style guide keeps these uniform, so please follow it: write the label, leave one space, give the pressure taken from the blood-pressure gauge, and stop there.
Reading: 100 mmHg
